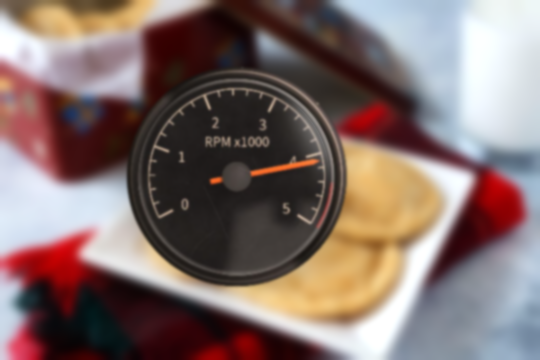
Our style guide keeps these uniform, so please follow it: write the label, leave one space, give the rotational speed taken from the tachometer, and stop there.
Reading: 4100 rpm
